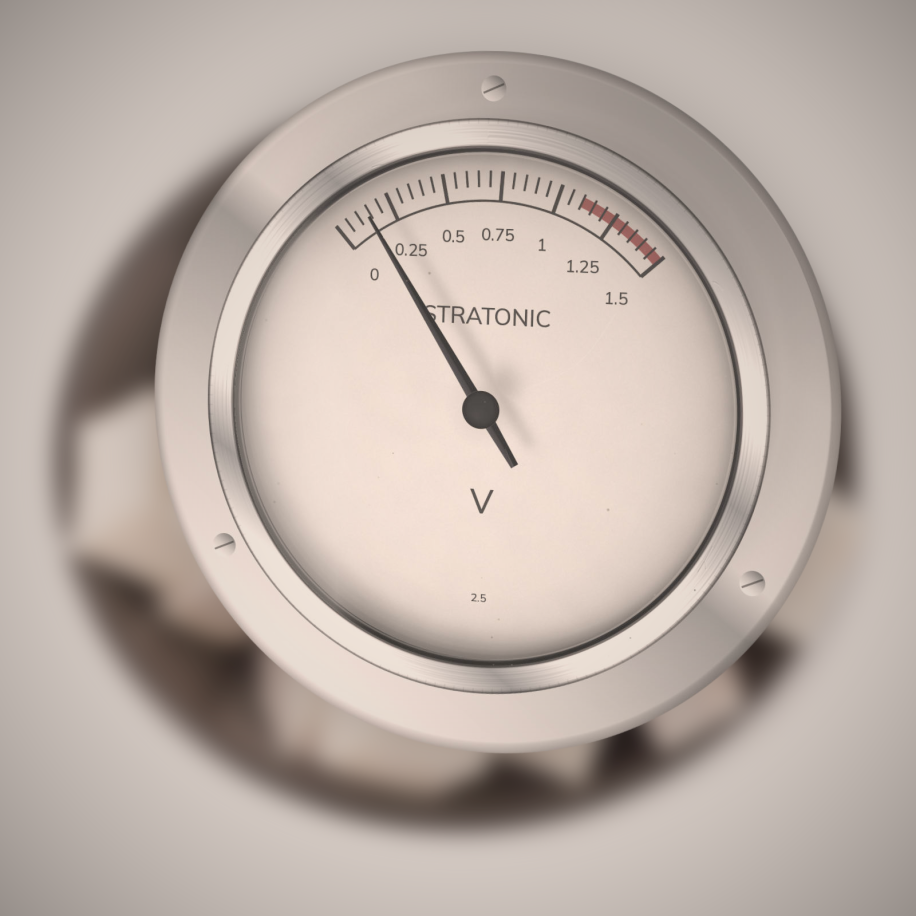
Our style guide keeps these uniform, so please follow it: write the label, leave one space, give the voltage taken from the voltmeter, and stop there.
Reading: 0.15 V
